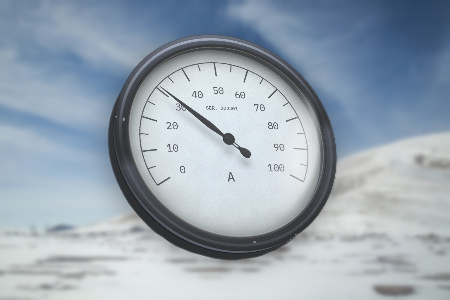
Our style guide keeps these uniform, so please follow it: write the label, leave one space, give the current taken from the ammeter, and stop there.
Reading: 30 A
